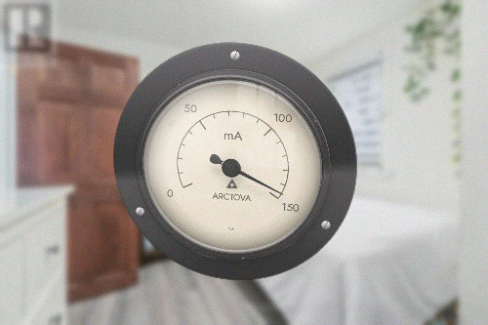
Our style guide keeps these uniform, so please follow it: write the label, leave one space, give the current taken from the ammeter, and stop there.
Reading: 145 mA
